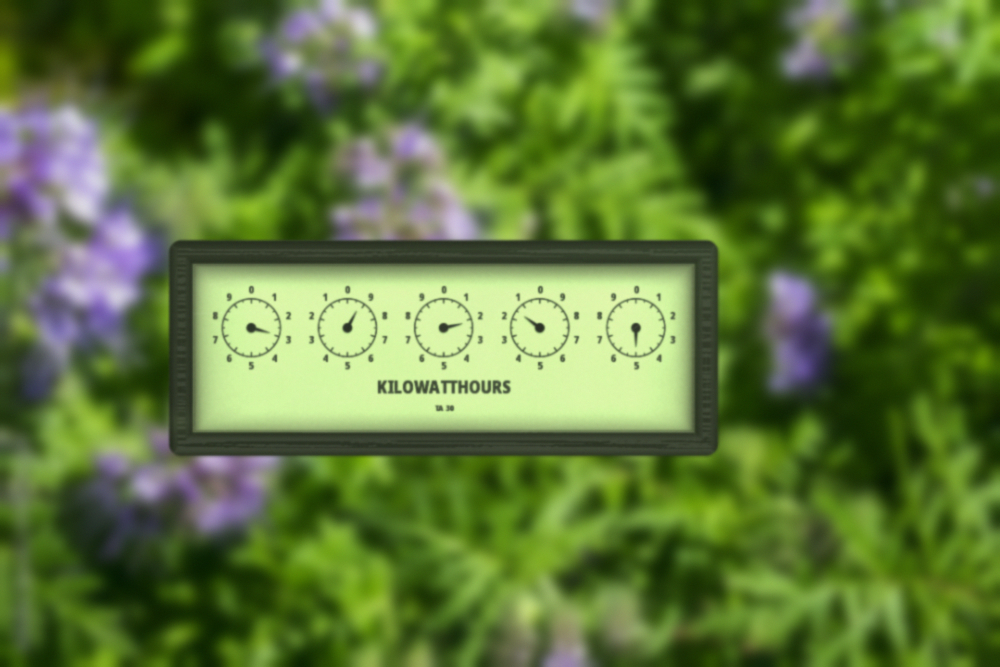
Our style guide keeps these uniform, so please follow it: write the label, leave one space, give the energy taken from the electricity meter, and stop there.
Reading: 29215 kWh
